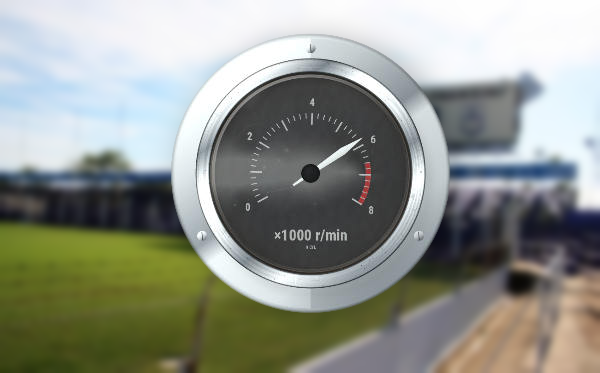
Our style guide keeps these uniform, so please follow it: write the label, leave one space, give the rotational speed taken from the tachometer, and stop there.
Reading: 5800 rpm
